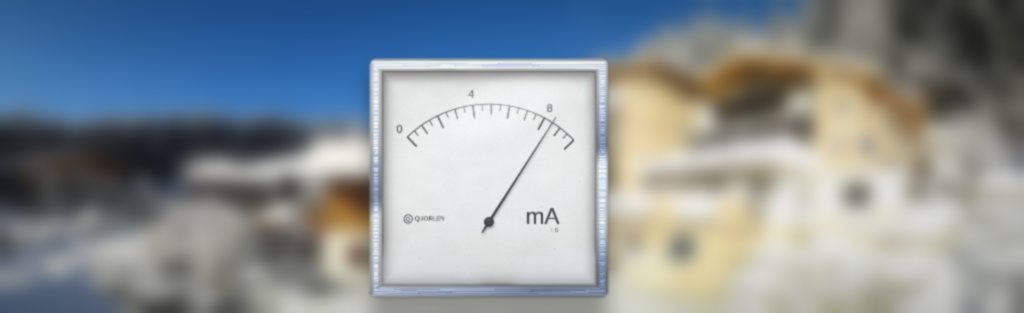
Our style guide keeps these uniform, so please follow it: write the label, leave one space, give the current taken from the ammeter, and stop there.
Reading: 8.5 mA
